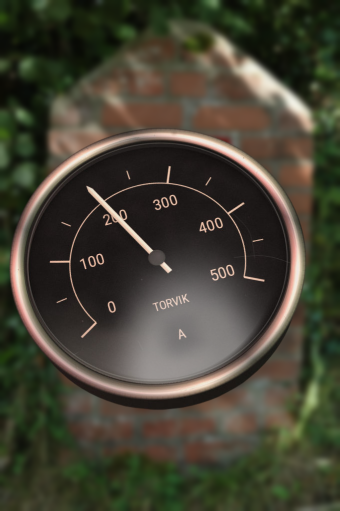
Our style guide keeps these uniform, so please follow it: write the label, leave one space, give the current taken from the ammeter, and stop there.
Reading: 200 A
